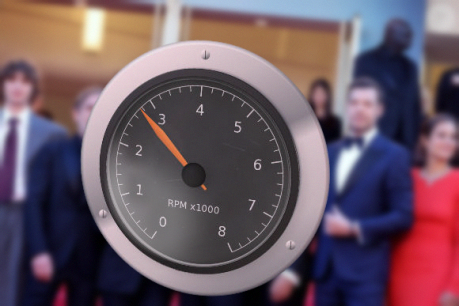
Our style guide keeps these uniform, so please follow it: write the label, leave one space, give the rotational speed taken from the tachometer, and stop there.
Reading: 2800 rpm
